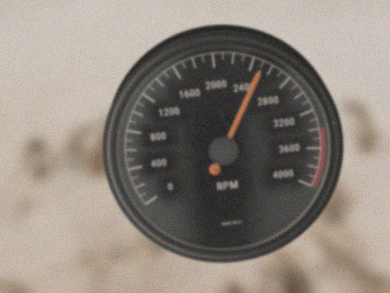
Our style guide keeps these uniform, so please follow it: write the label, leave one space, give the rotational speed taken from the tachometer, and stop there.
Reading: 2500 rpm
